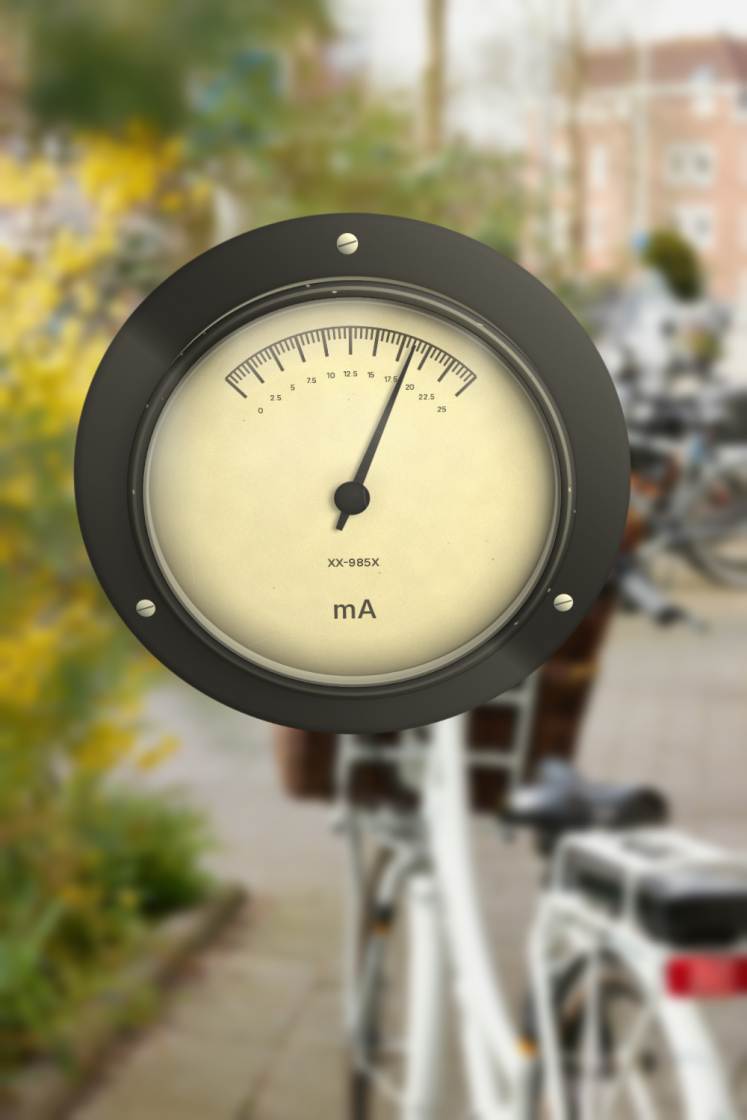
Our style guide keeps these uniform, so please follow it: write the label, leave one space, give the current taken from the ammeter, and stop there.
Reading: 18.5 mA
